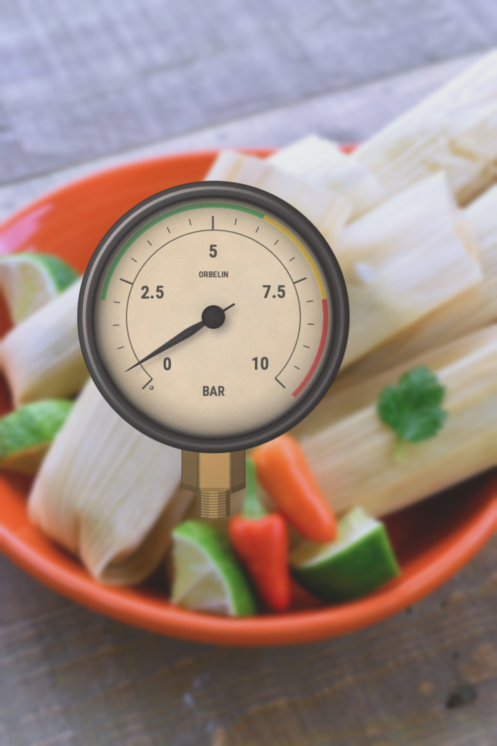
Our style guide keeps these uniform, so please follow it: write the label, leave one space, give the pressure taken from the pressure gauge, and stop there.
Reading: 0.5 bar
